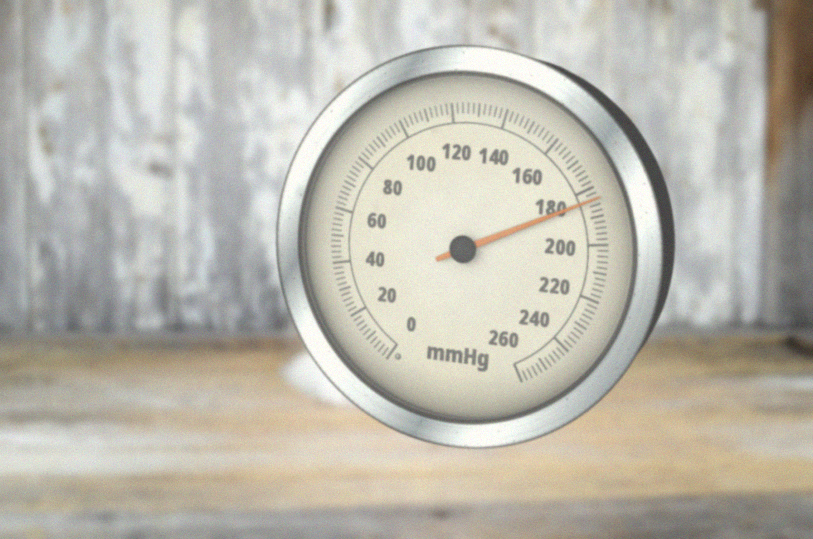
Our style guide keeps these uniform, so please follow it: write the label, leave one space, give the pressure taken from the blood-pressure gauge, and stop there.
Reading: 184 mmHg
